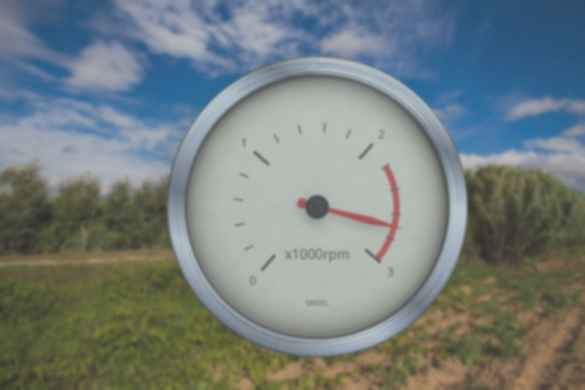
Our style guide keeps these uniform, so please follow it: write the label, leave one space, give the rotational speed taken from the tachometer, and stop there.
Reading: 2700 rpm
